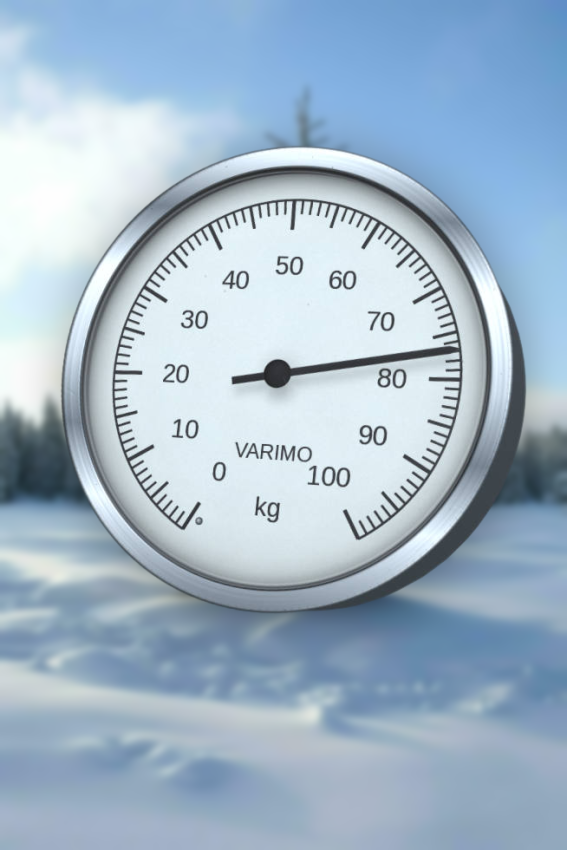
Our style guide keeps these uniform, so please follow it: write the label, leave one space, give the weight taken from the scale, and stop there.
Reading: 77 kg
